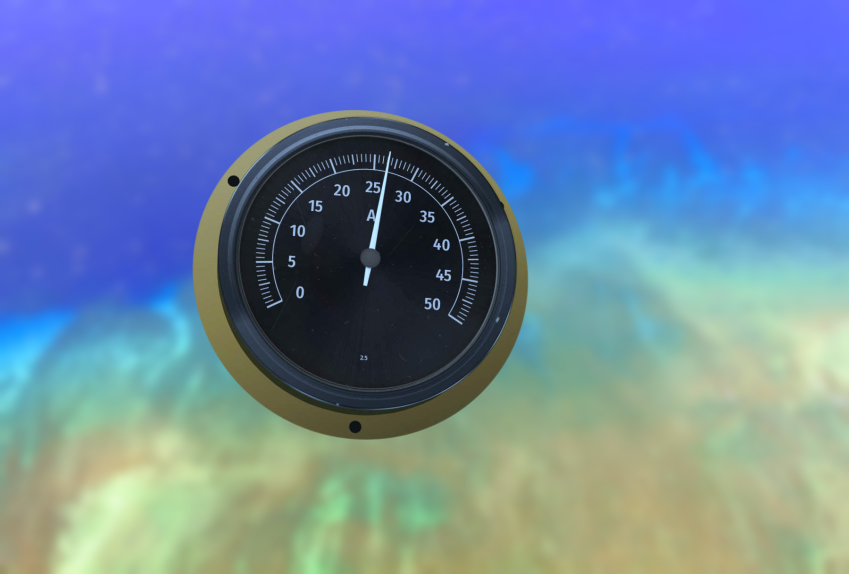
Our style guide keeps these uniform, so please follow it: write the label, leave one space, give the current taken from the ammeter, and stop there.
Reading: 26.5 A
